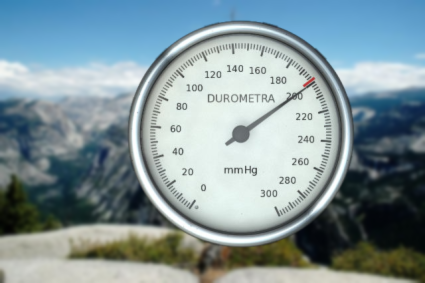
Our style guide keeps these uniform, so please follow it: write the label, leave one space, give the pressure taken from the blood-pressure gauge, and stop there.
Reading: 200 mmHg
